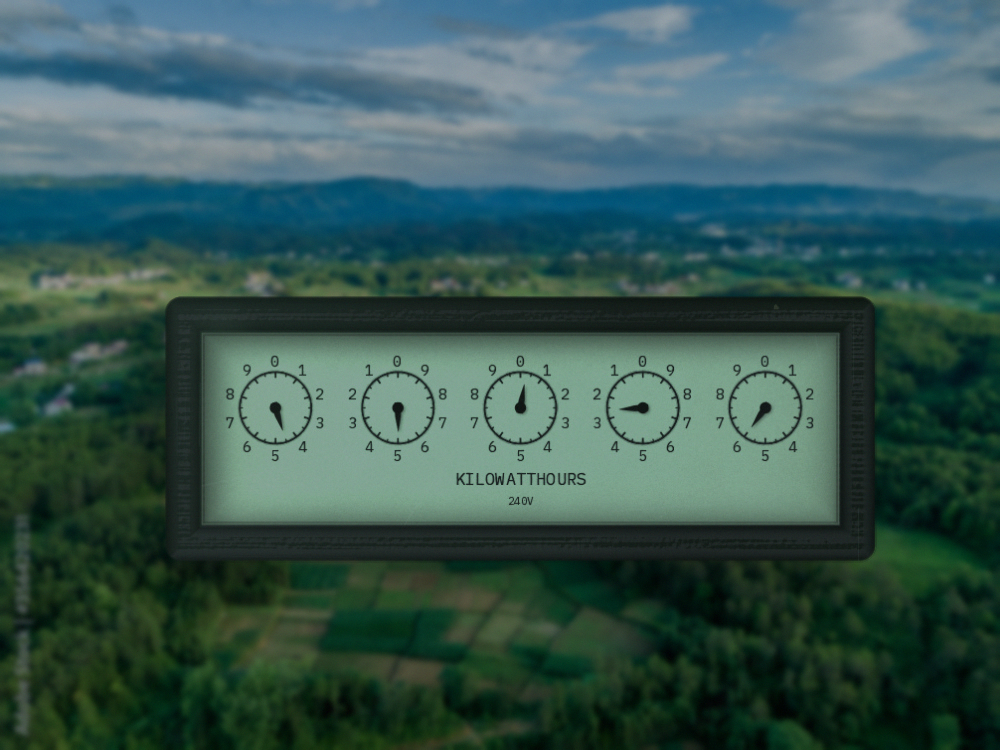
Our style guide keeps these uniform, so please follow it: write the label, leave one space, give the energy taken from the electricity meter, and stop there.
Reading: 45026 kWh
